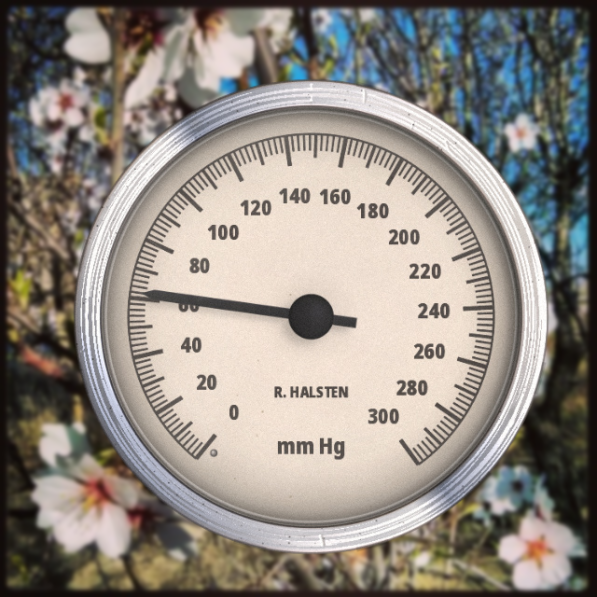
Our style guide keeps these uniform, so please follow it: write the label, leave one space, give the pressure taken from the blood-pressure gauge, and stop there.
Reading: 62 mmHg
